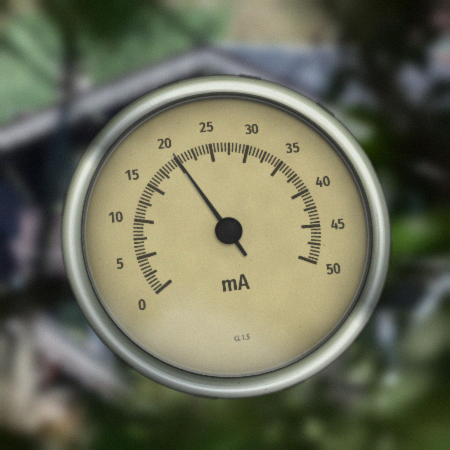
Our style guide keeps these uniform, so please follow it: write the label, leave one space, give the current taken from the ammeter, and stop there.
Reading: 20 mA
